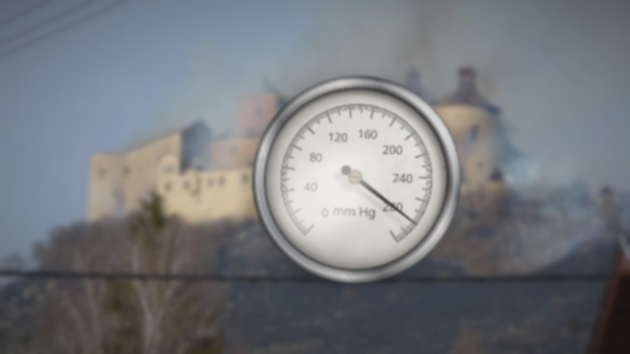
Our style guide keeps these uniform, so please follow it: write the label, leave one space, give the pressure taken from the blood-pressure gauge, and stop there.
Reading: 280 mmHg
